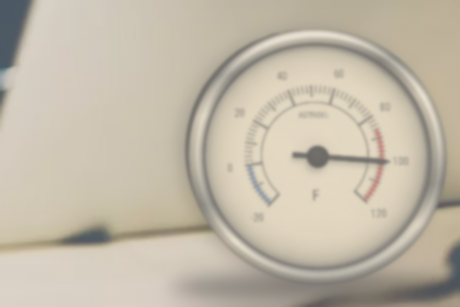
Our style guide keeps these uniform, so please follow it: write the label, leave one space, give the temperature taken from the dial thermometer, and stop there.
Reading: 100 °F
